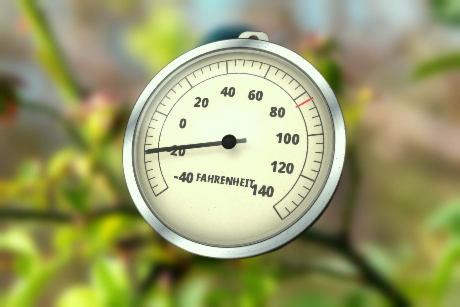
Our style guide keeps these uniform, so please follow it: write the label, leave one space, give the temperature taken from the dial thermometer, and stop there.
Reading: -20 °F
